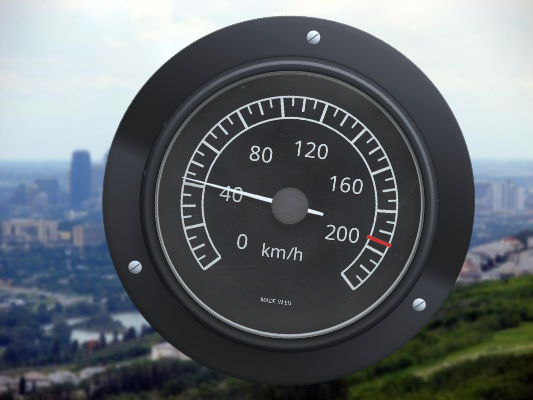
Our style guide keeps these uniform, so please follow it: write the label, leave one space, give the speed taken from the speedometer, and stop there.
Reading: 42.5 km/h
